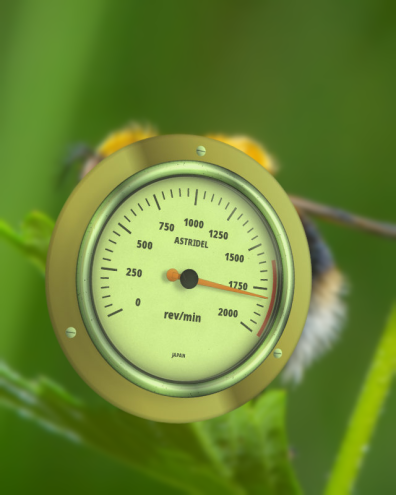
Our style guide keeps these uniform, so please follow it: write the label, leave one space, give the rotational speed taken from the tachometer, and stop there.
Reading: 1800 rpm
